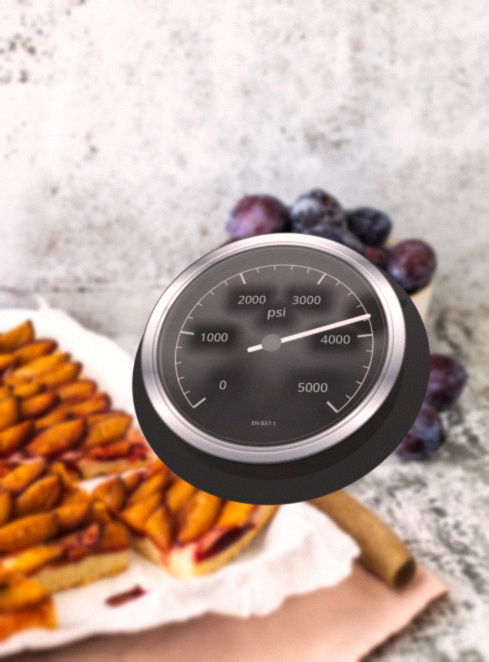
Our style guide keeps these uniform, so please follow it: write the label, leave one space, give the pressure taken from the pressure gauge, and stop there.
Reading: 3800 psi
